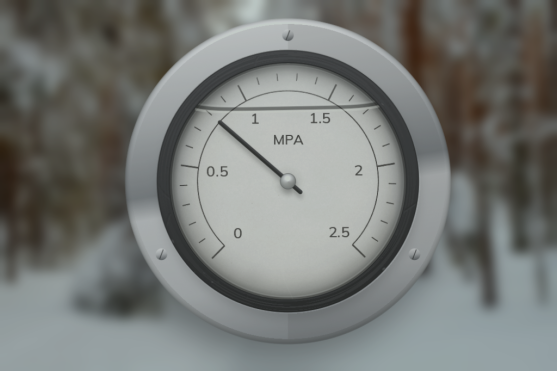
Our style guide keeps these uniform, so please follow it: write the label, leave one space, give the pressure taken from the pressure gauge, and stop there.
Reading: 0.8 MPa
